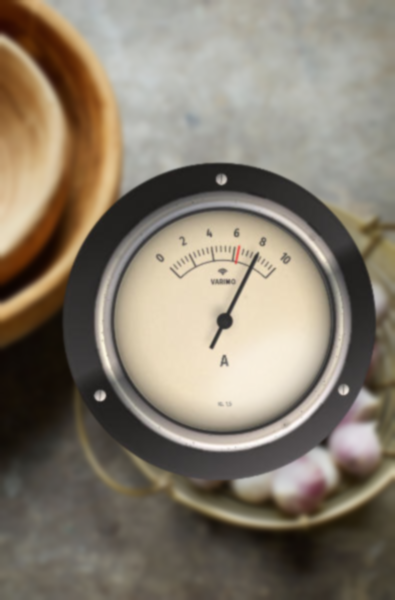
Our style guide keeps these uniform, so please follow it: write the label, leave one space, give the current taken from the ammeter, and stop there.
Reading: 8 A
